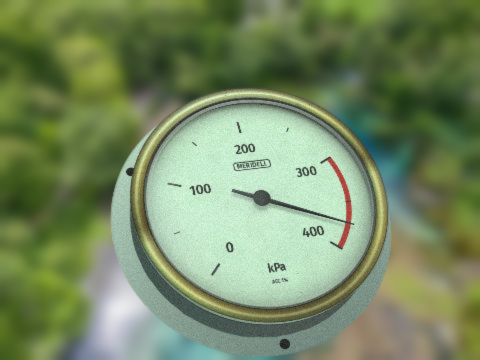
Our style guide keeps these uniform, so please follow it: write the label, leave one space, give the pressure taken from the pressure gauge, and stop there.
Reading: 375 kPa
